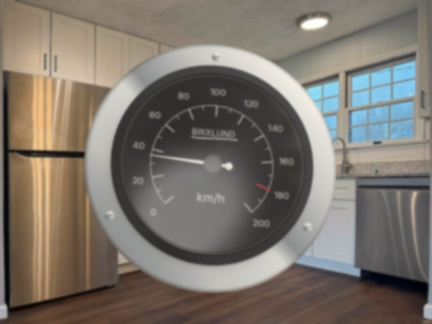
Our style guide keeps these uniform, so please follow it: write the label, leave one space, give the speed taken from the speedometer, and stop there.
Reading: 35 km/h
